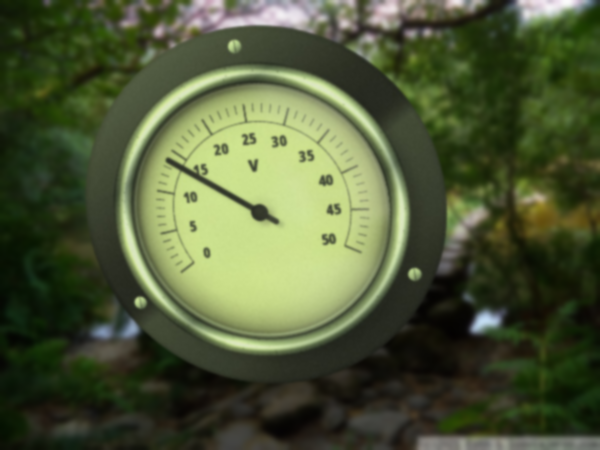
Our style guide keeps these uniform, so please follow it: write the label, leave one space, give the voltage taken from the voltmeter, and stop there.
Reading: 14 V
